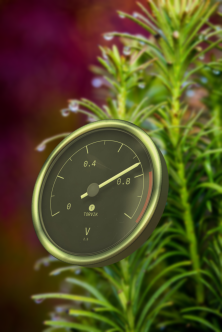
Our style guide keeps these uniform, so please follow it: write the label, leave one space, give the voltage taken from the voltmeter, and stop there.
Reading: 0.75 V
